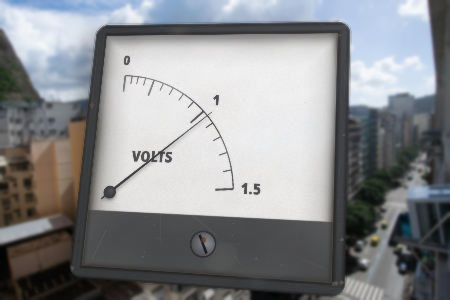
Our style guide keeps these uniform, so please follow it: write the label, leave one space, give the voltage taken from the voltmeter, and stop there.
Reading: 1.05 V
